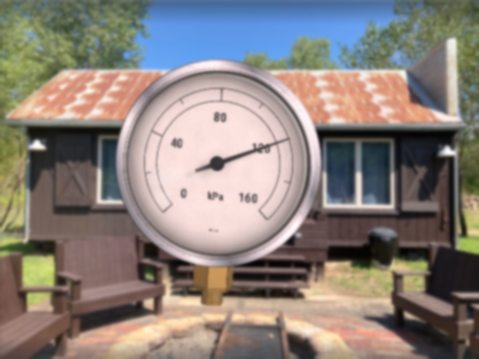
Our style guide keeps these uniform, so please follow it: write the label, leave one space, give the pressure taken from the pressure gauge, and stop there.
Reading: 120 kPa
